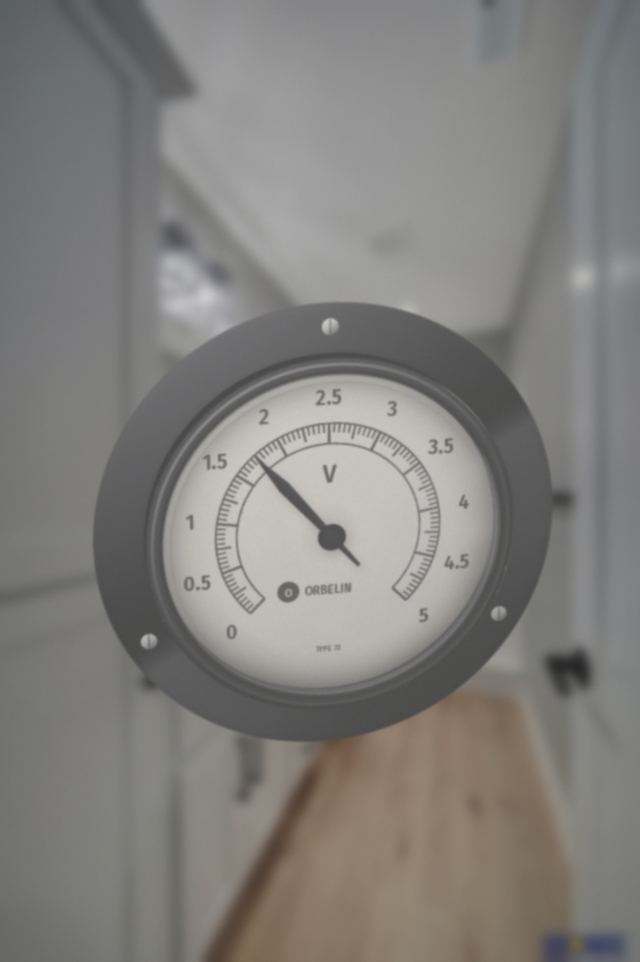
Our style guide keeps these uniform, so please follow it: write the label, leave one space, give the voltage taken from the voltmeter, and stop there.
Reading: 1.75 V
